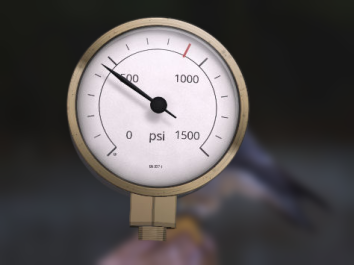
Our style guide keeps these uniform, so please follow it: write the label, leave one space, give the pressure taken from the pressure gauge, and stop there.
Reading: 450 psi
